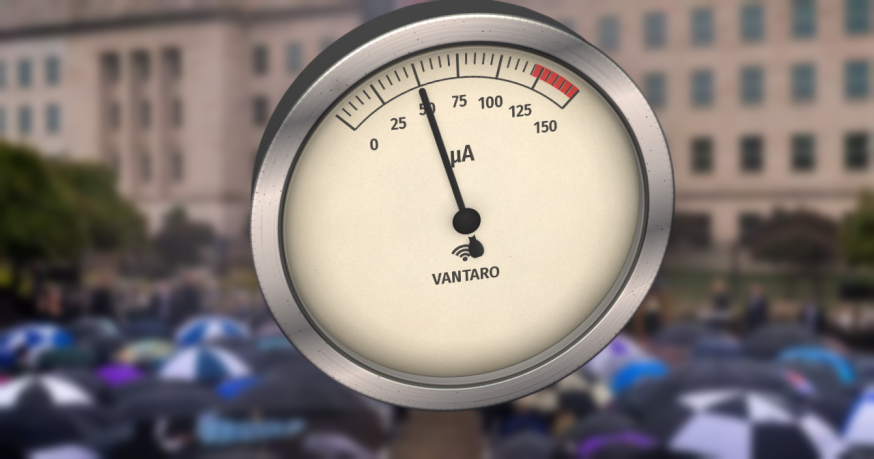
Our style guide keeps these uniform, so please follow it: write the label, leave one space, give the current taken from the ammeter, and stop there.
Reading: 50 µA
